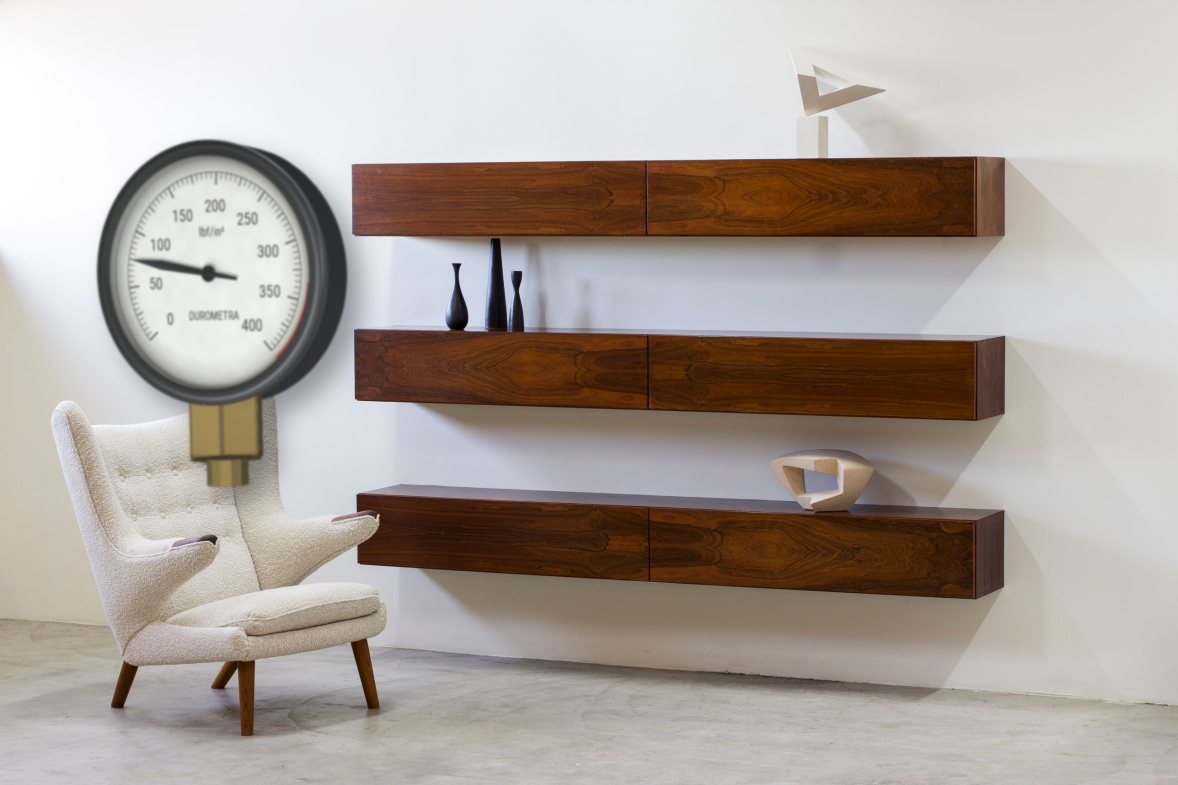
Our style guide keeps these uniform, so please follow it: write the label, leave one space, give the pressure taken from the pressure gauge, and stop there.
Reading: 75 psi
